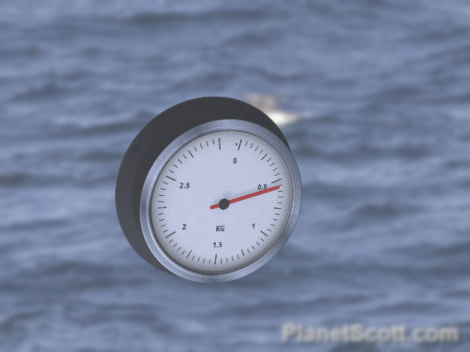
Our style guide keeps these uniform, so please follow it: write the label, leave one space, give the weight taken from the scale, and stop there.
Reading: 0.55 kg
